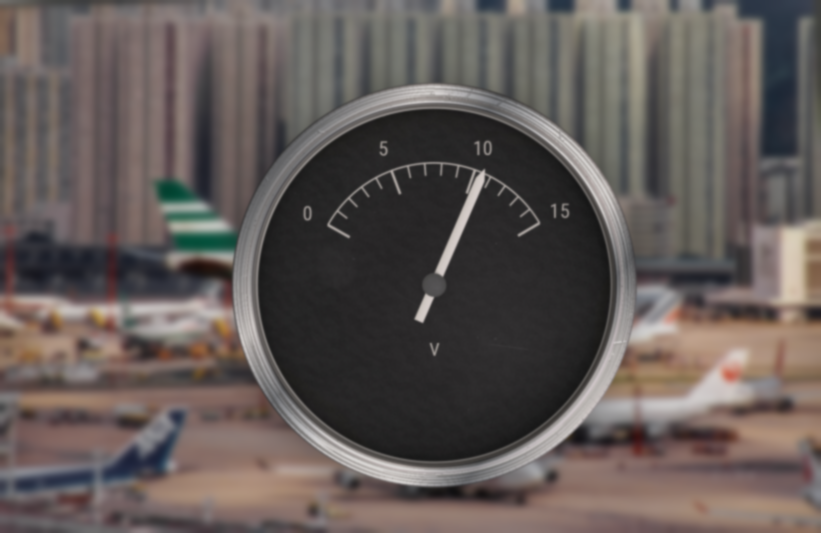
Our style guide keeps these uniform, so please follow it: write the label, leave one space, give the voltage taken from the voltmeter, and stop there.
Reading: 10.5 V
